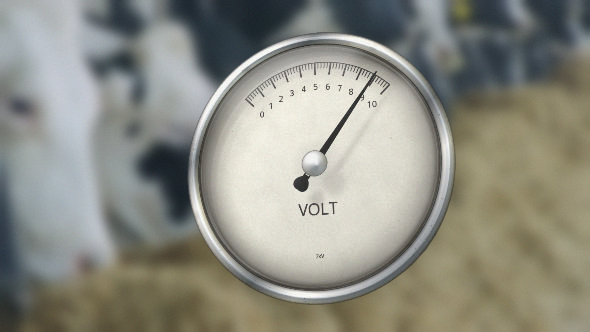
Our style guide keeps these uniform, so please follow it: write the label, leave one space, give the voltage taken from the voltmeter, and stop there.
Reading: 9 V
